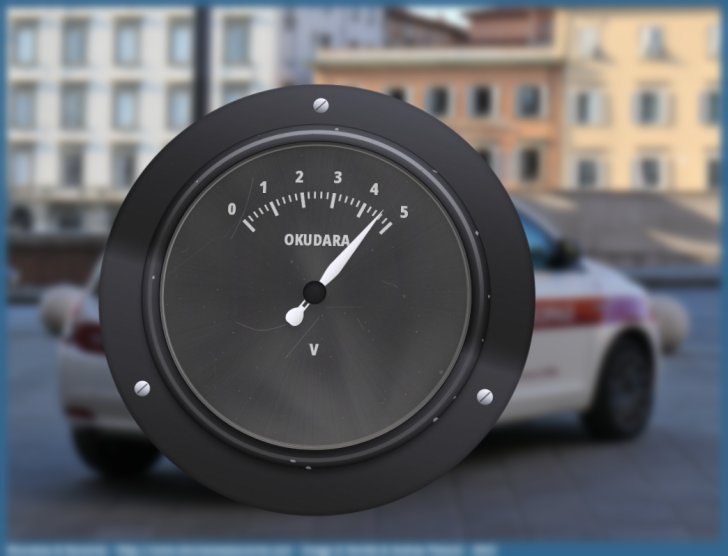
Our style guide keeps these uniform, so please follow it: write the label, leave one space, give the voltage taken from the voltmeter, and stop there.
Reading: 4.6 V
